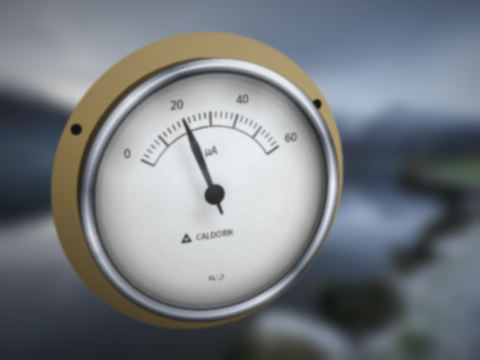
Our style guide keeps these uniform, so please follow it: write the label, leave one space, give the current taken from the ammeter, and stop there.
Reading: 20 µA
